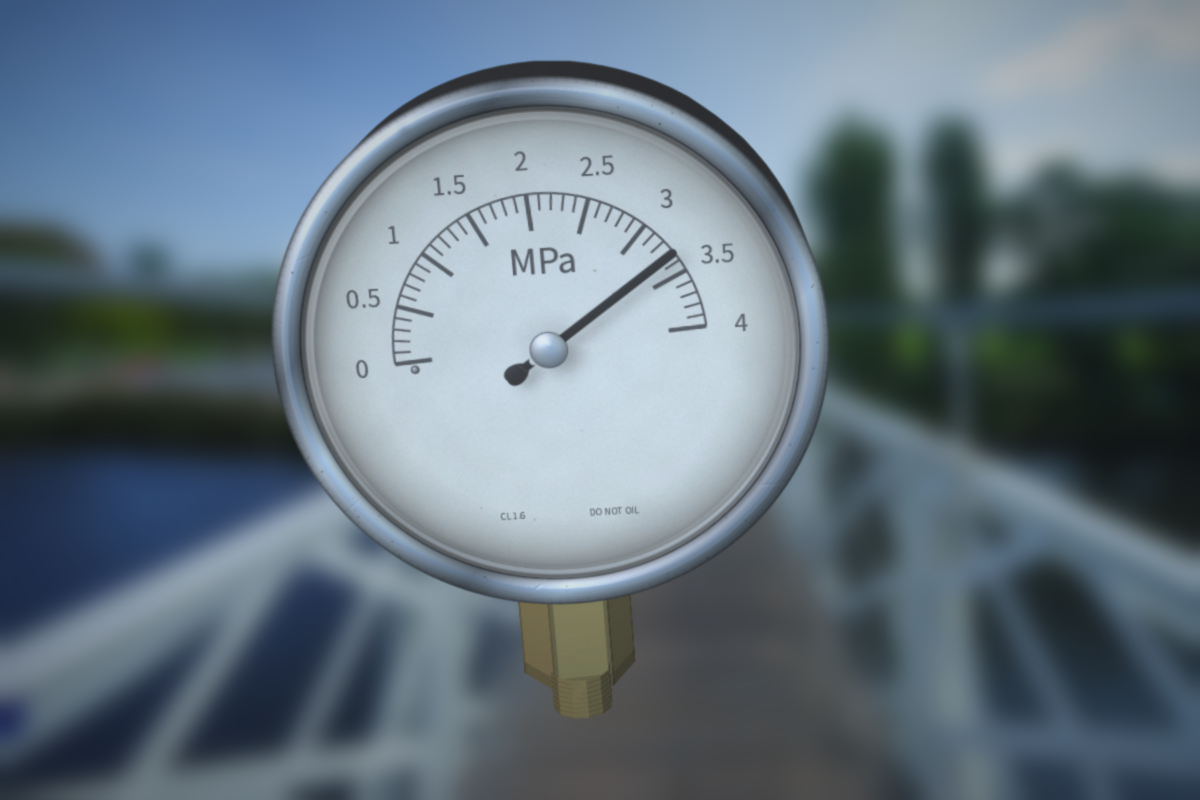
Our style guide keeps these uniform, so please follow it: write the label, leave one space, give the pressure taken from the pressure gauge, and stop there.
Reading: 3.3 MPa
